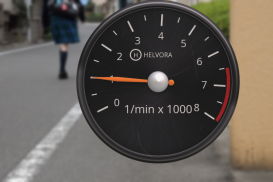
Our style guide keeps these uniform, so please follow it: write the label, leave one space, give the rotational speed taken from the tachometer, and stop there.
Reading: 1000 rpm
